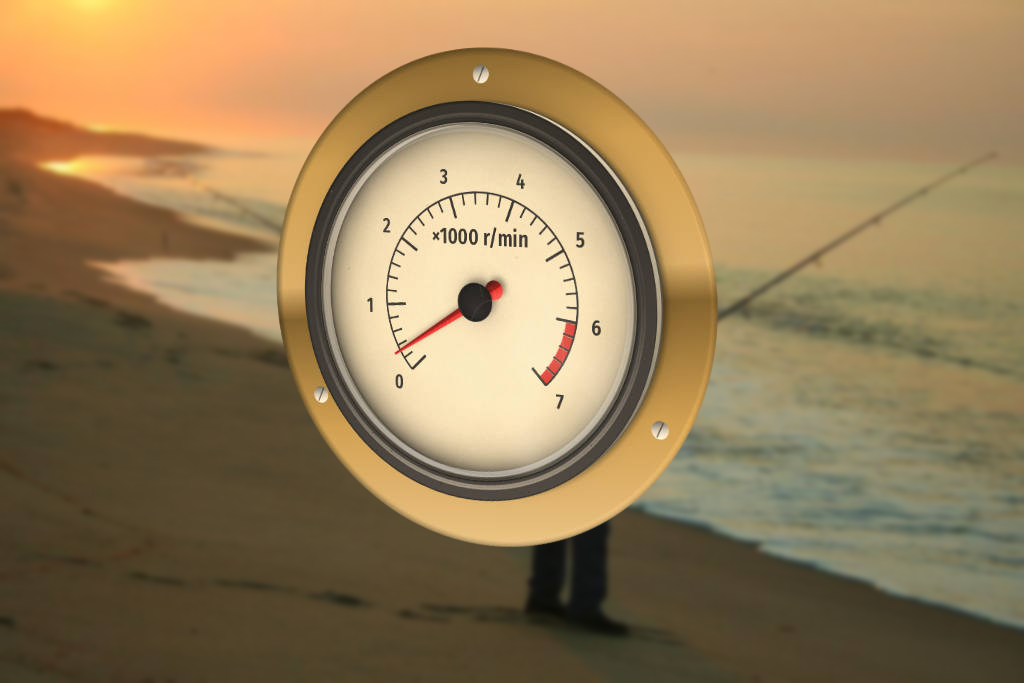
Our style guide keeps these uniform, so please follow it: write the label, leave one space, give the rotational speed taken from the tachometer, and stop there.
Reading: 300 rpm
